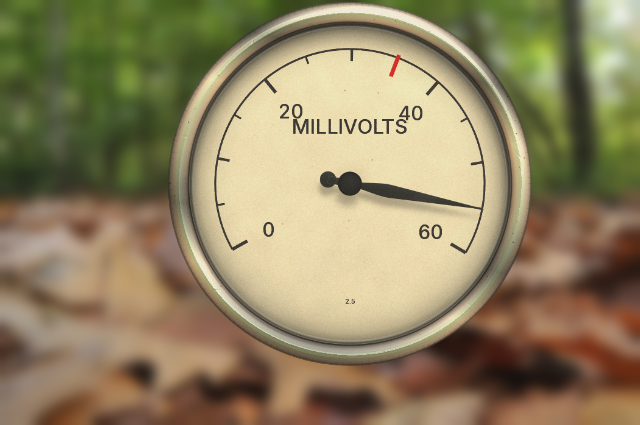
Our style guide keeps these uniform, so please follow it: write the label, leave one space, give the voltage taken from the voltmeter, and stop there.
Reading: 55 mV
